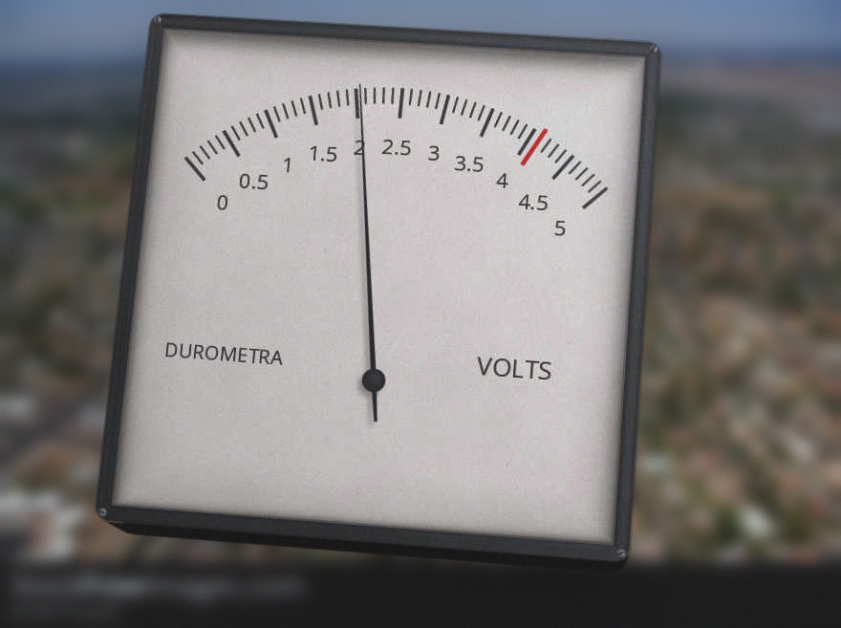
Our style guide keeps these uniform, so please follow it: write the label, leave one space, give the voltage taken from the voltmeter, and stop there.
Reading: 2.05 V
